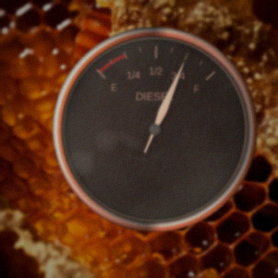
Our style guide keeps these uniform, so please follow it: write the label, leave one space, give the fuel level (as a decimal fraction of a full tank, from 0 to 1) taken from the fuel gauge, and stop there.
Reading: 0.75
